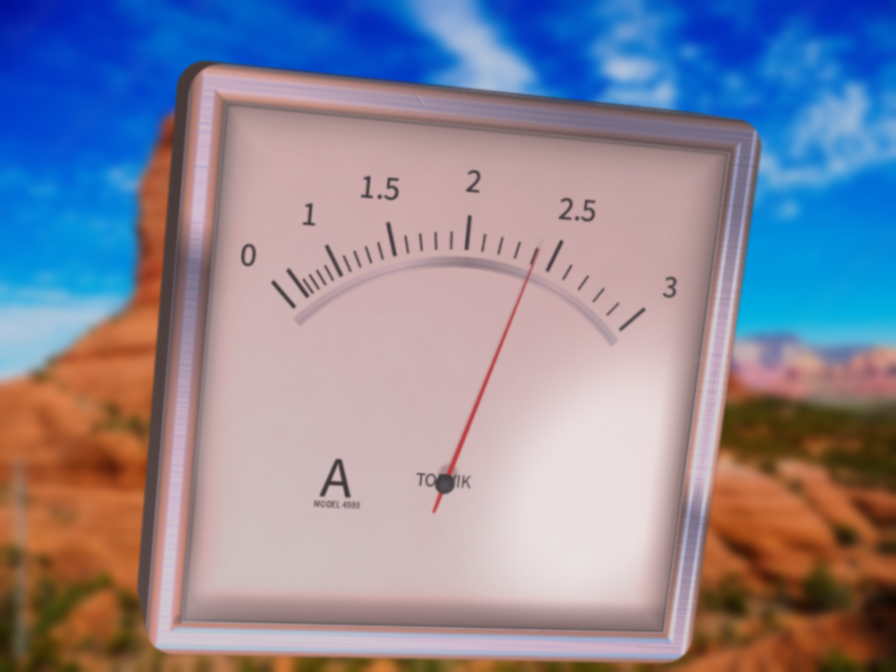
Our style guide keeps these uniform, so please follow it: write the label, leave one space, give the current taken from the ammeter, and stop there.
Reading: 2.4 A
